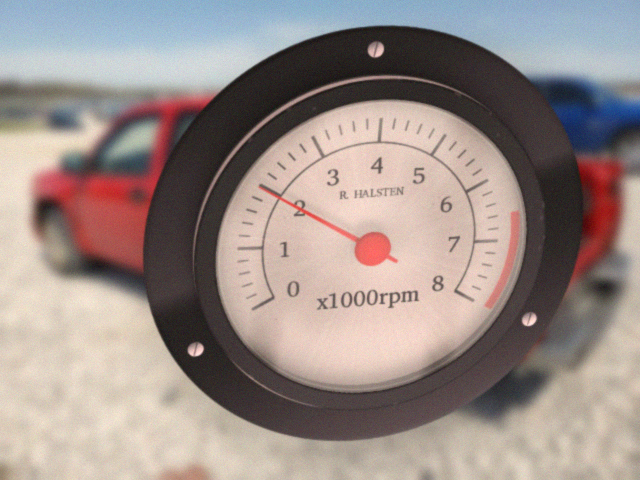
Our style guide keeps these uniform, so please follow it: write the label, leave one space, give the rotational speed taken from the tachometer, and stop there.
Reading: 2000 rpm
